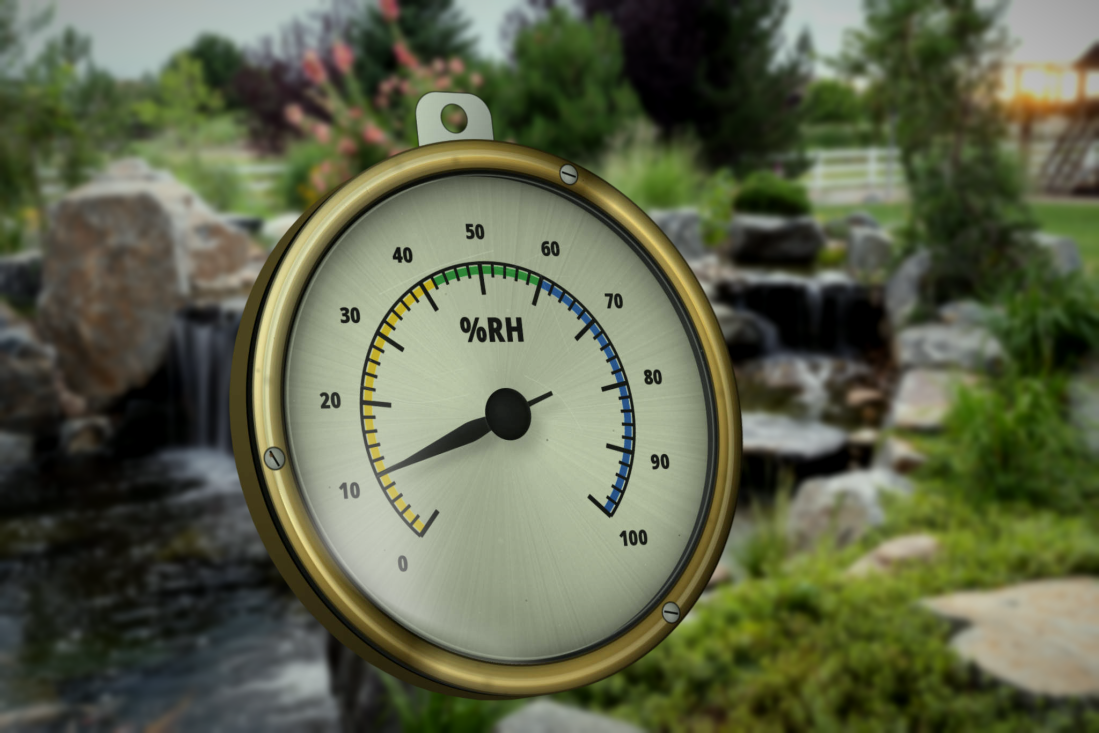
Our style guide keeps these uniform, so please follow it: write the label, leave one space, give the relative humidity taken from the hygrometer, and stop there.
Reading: 10 %
